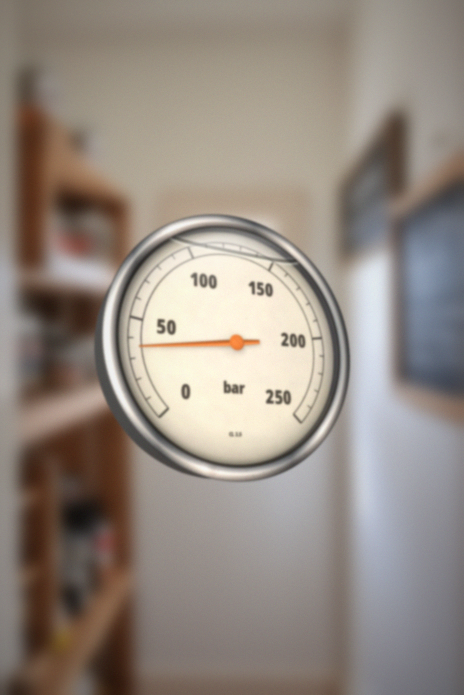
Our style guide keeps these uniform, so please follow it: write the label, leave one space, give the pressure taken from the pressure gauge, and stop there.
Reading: 35 bar
